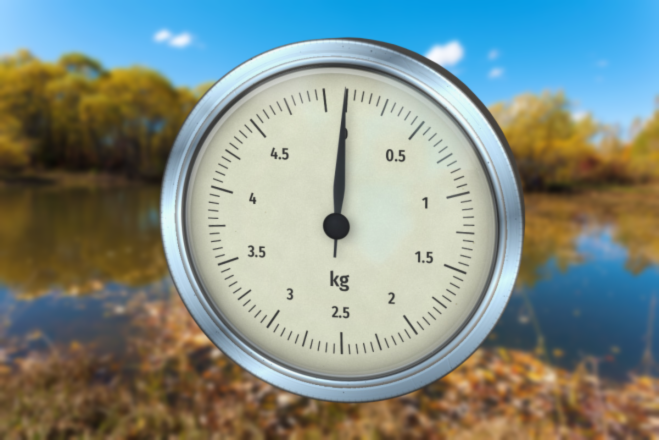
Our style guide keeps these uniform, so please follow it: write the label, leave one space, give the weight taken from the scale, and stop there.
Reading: 0 kg
